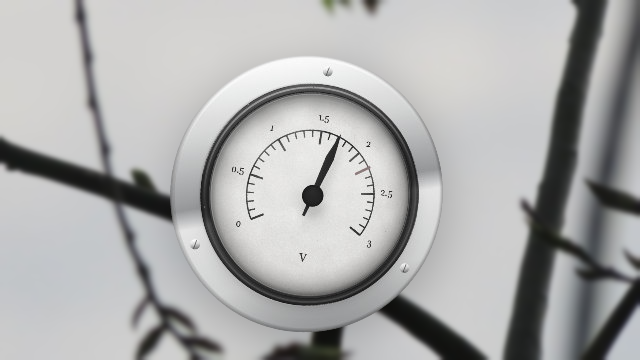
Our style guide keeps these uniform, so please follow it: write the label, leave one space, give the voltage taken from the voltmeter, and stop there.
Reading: 1.7 V
